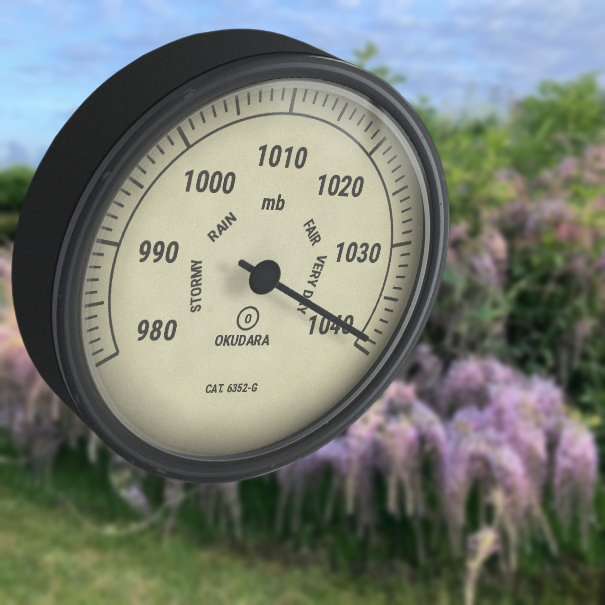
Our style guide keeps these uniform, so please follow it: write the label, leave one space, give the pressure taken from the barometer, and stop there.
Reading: 1039 mbar
